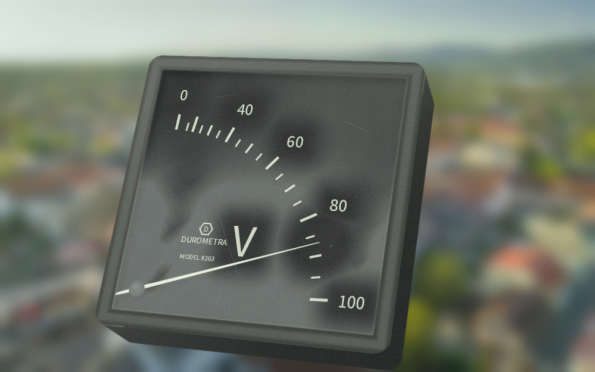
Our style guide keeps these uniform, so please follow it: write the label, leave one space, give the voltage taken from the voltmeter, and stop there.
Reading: 87.5 V
